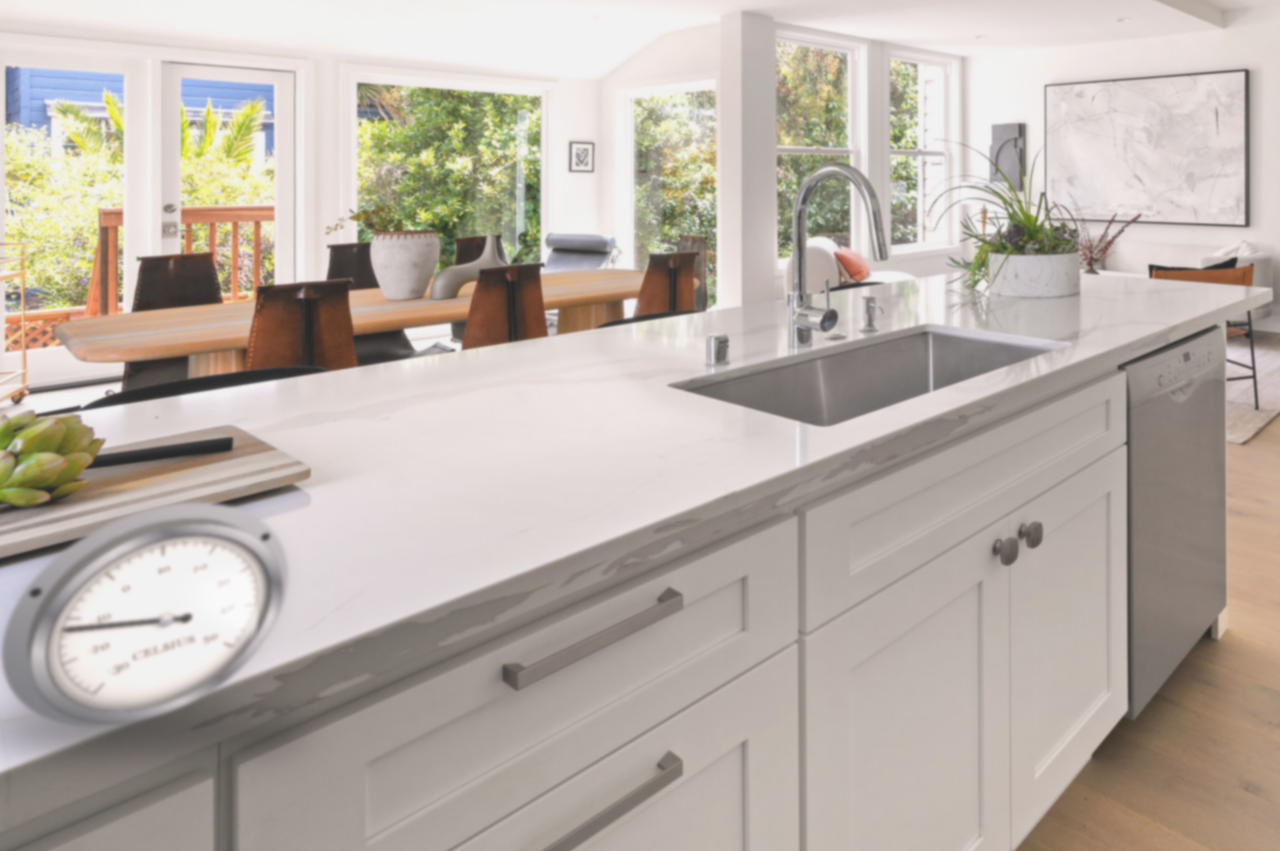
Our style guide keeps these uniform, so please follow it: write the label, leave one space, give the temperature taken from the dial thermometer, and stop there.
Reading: -12 °C
